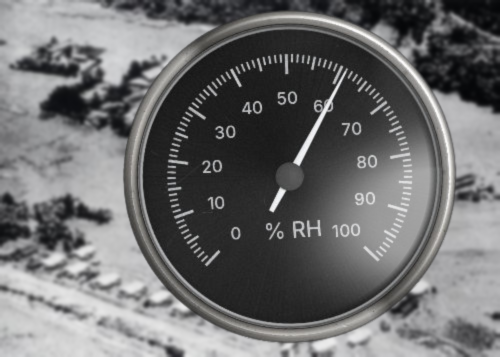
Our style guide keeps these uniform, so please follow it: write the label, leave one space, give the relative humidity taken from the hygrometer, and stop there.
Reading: 61 %
